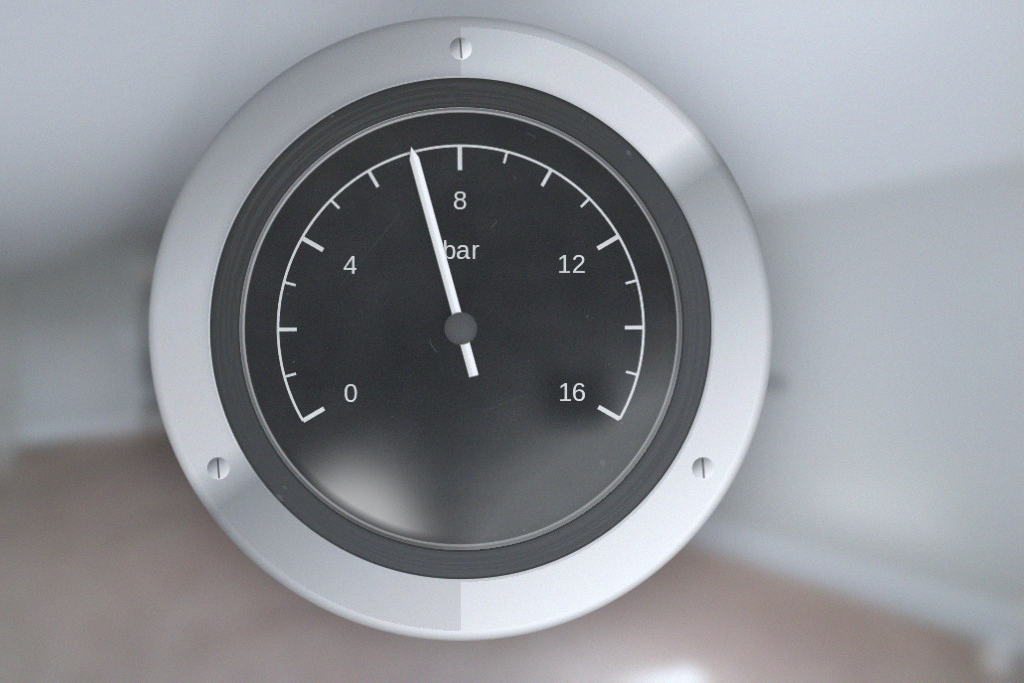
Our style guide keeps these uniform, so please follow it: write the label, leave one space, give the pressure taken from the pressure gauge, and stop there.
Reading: 7 bar
